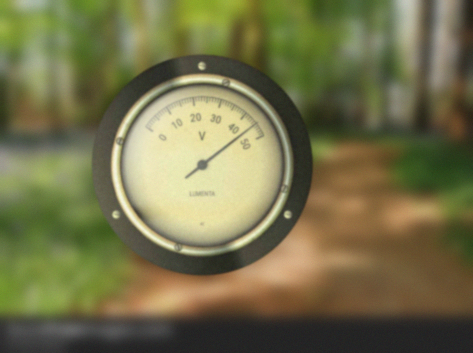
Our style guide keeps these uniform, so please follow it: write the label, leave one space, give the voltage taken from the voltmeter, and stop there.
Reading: 45 V
